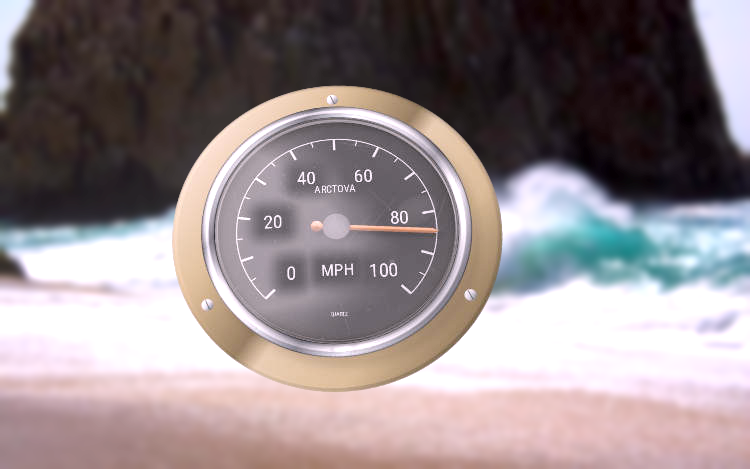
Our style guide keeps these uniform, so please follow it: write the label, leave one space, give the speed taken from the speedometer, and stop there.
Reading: 85 mph
